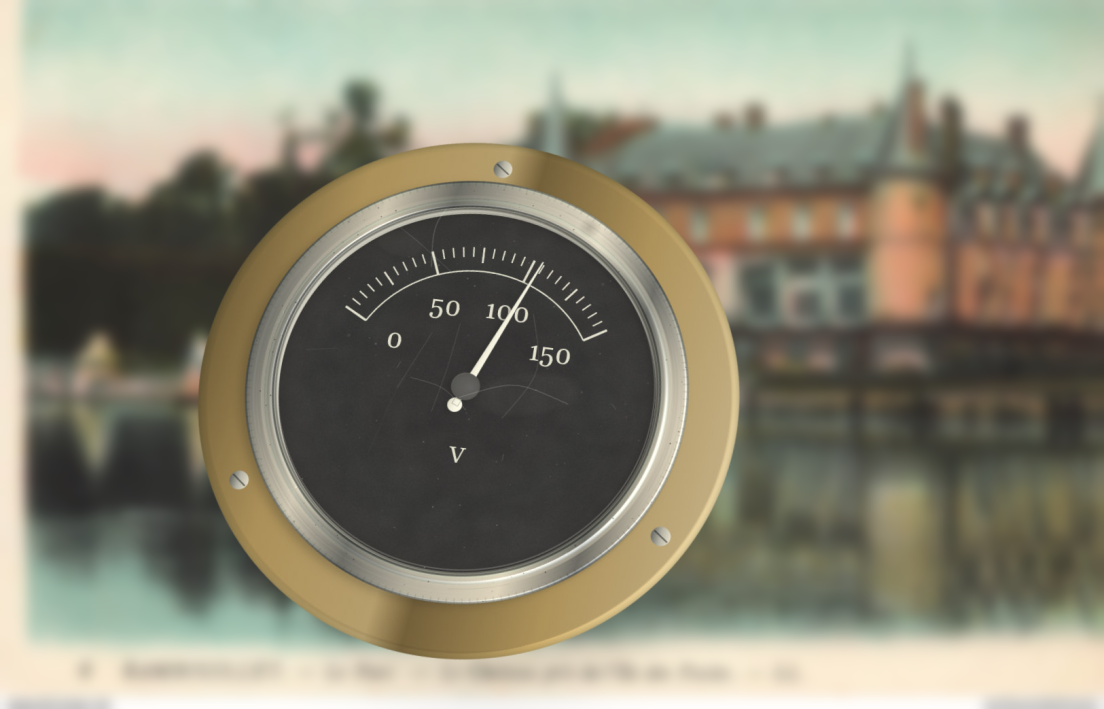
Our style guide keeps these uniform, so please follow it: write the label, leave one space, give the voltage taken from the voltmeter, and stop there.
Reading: 105 V
